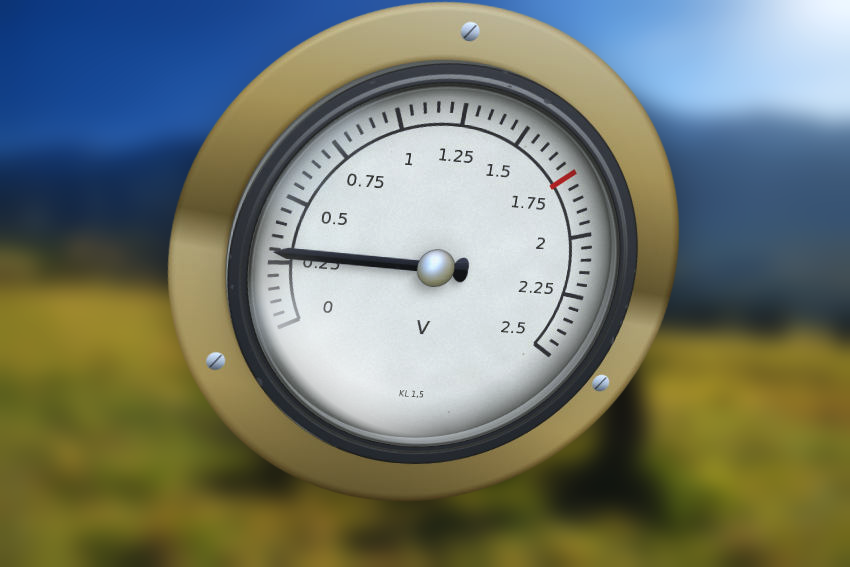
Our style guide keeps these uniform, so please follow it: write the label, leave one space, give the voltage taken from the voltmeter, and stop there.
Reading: 0.3 V
